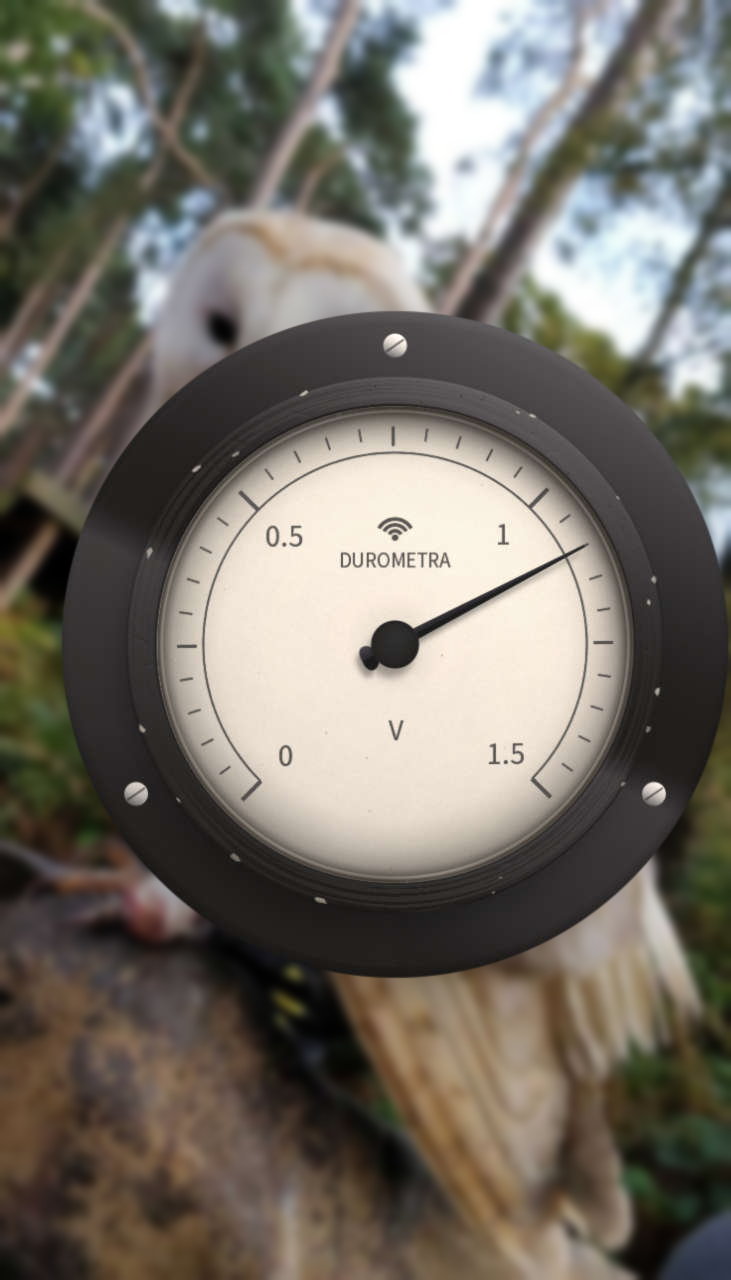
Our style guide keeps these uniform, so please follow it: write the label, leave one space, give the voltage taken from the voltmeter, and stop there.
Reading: 1.1 V
